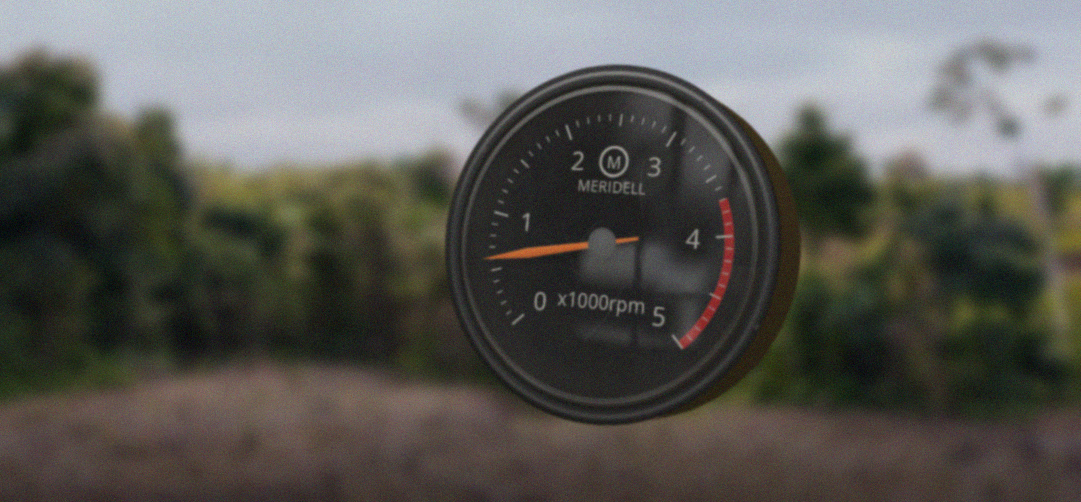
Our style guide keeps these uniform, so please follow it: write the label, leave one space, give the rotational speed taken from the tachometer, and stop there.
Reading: 600 rpm
